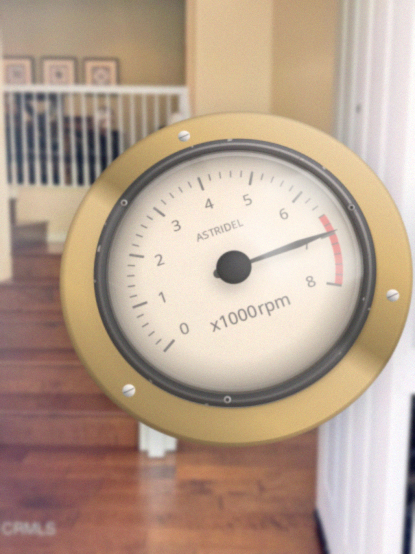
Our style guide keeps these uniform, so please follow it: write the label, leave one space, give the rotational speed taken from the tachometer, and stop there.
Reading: 7000 rpm
